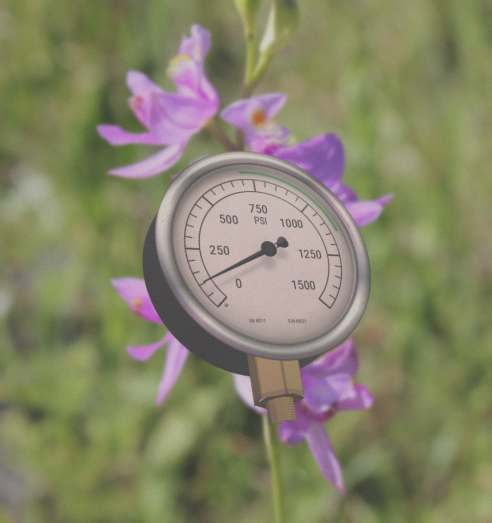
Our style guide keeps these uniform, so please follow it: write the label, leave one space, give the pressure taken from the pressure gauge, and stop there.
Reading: 100 psi
